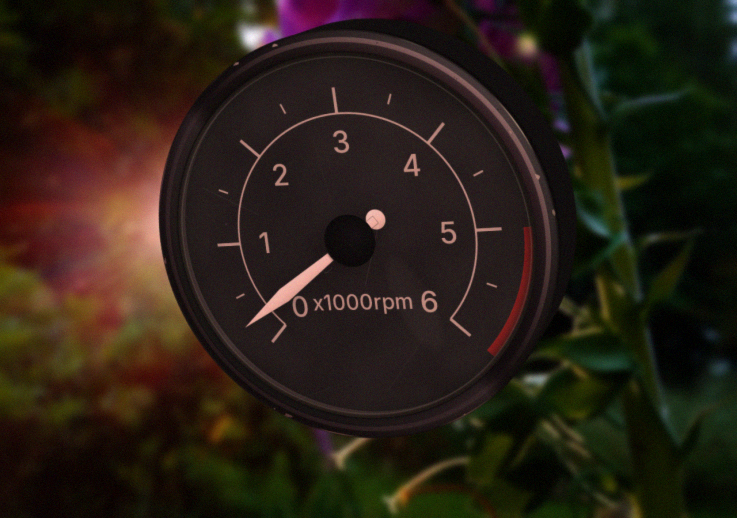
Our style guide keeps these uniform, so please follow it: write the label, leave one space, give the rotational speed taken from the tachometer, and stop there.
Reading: 250 rpm
